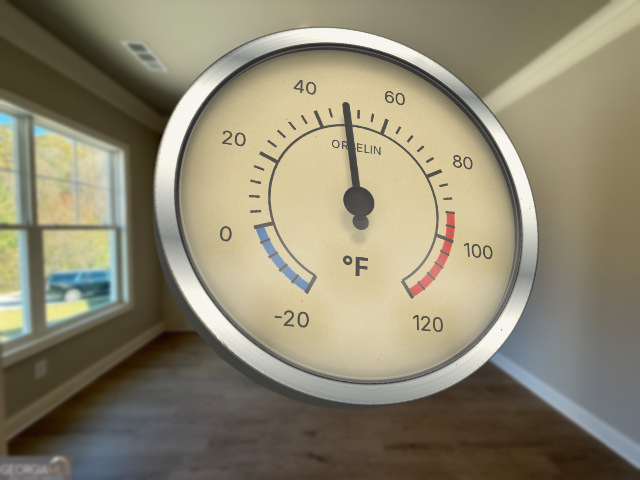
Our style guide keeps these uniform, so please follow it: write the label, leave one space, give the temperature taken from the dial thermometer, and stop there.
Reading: 48 °F
